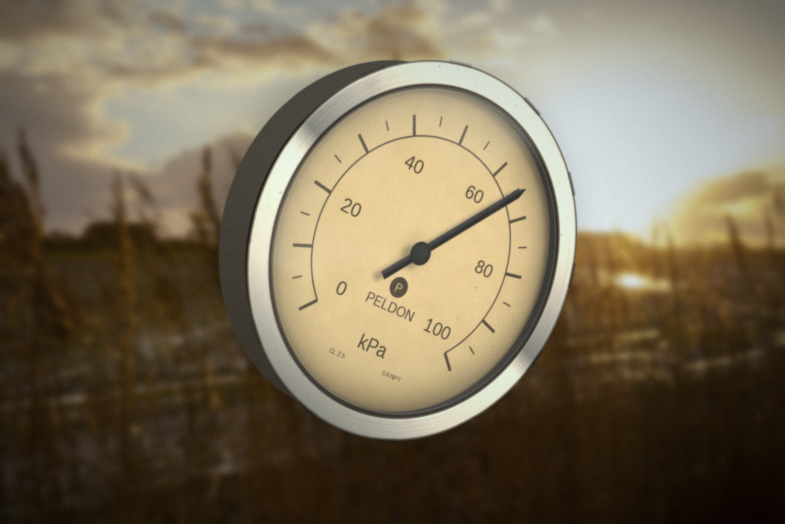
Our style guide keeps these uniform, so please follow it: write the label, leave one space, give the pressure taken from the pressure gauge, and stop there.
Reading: 65 kPa
